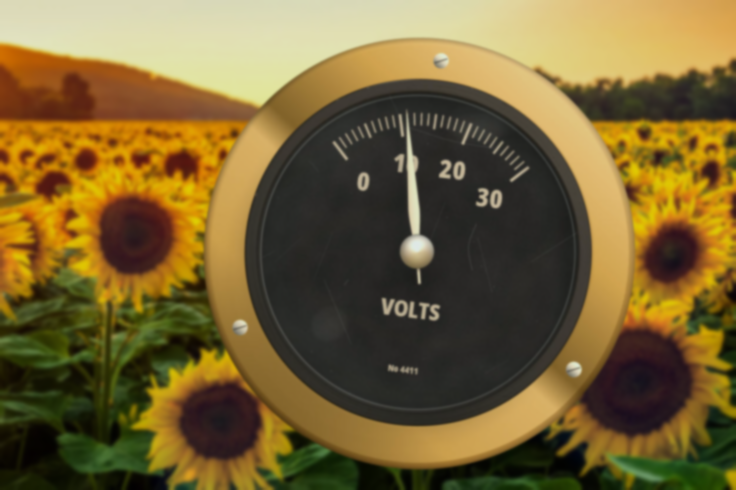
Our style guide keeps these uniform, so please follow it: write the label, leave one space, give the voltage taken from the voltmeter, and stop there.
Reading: 11 V
